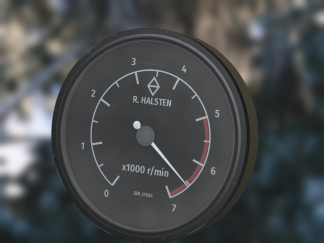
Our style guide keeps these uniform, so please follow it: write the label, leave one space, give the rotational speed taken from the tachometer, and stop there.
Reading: 6500 rpm
